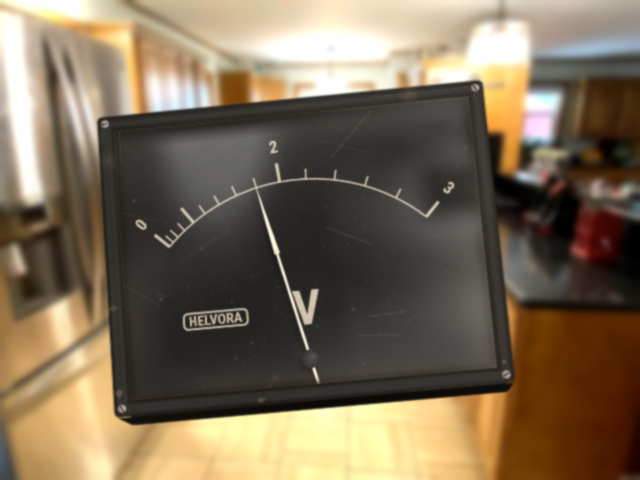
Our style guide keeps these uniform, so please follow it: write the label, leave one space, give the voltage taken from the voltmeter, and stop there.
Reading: 1.8 V
